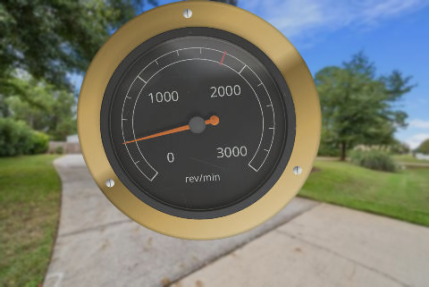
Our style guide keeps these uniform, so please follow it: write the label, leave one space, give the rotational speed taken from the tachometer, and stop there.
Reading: 400 rpm
